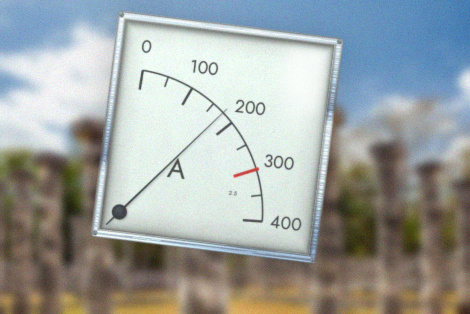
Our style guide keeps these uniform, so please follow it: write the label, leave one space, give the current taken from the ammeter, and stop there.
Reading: 175 A
